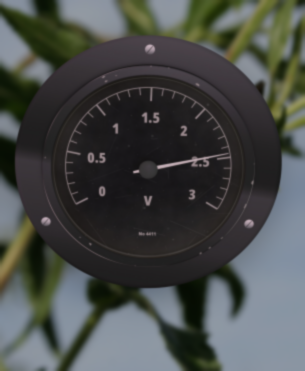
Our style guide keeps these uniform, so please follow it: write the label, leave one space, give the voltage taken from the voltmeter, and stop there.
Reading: 2.45 V
